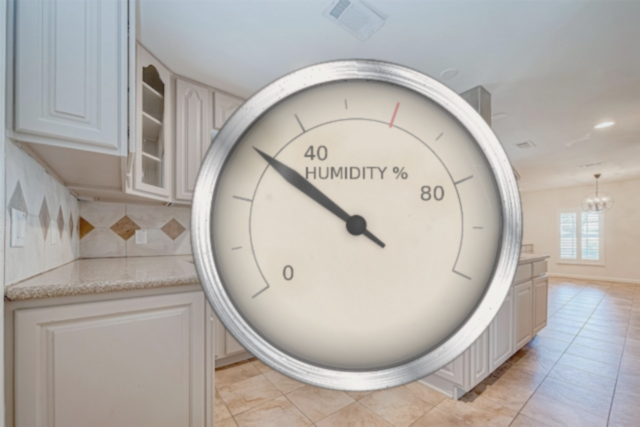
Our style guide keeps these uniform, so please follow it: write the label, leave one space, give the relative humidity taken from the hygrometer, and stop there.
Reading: 30 %
